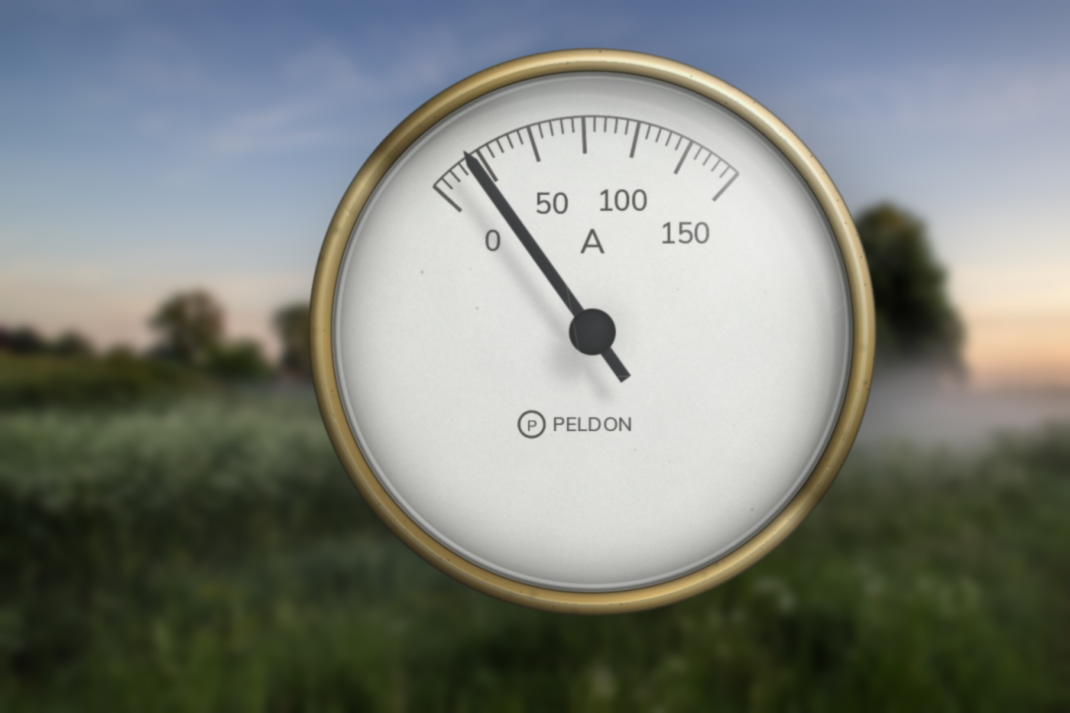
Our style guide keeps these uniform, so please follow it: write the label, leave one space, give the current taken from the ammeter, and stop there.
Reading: 20 A
